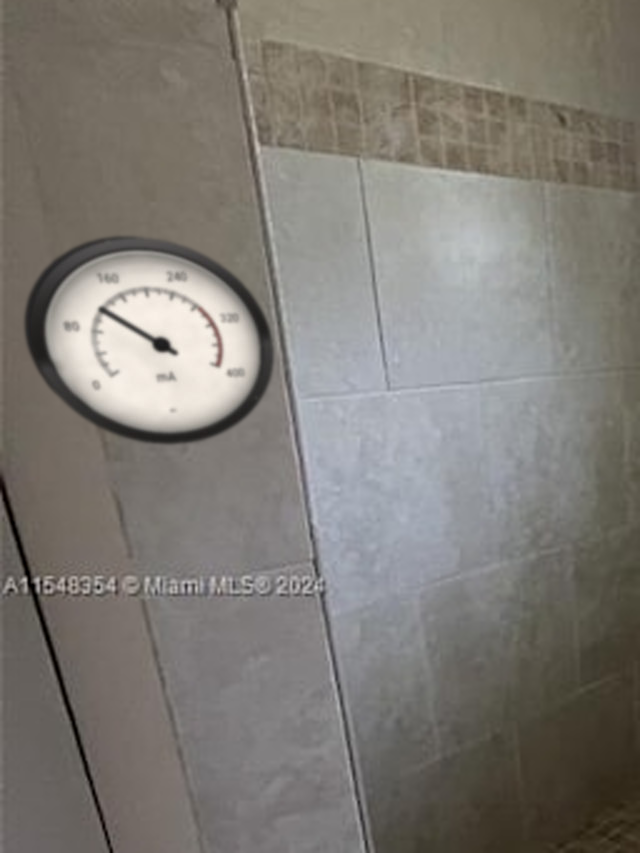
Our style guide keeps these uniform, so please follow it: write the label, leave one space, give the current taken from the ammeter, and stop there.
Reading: 120 mA
